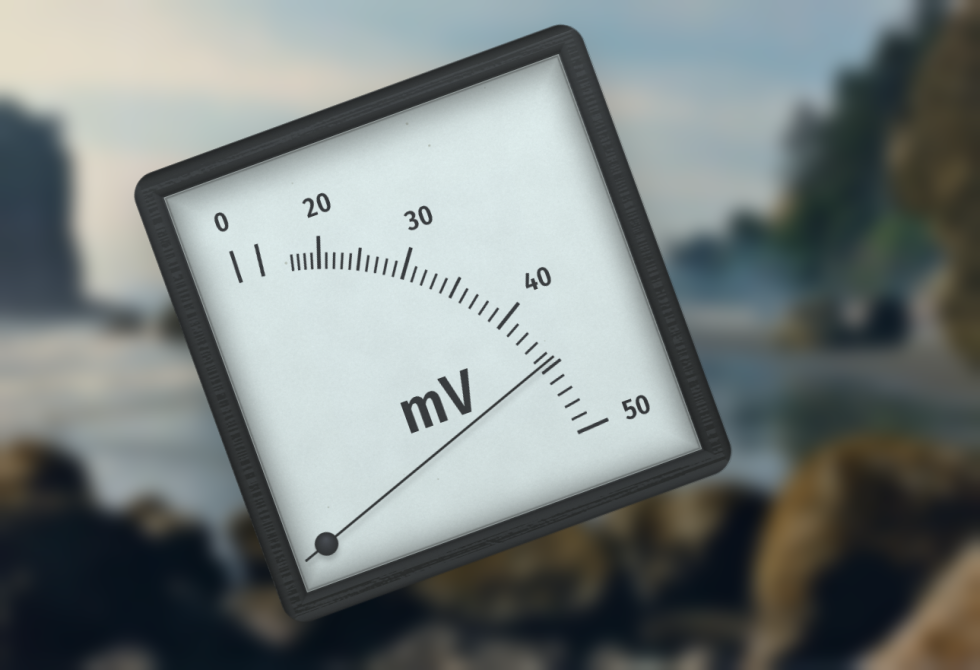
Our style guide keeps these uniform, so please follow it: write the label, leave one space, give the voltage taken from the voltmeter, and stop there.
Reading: 44.5 mV
